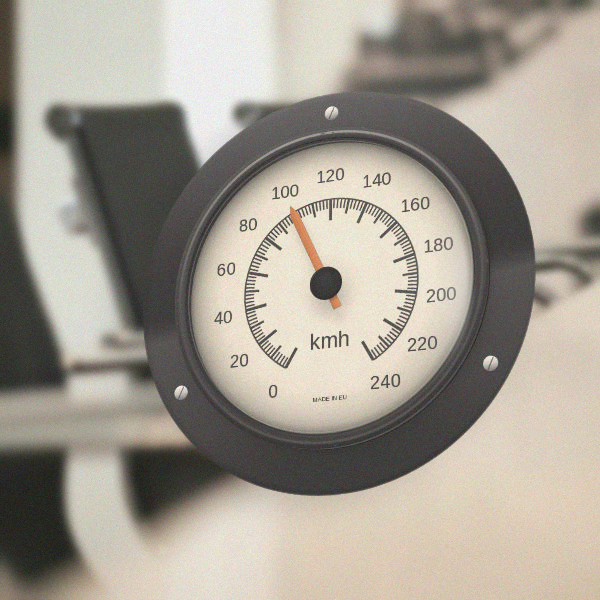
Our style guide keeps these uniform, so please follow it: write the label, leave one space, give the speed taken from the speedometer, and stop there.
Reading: 100 km/h
